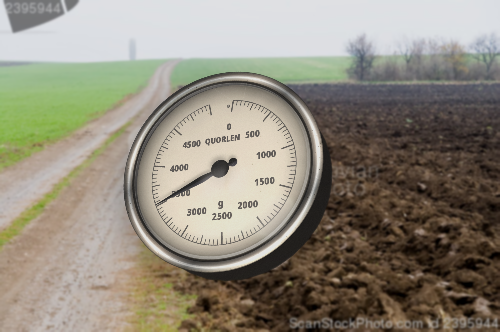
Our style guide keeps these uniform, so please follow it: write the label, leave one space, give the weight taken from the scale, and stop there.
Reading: 3500 g
